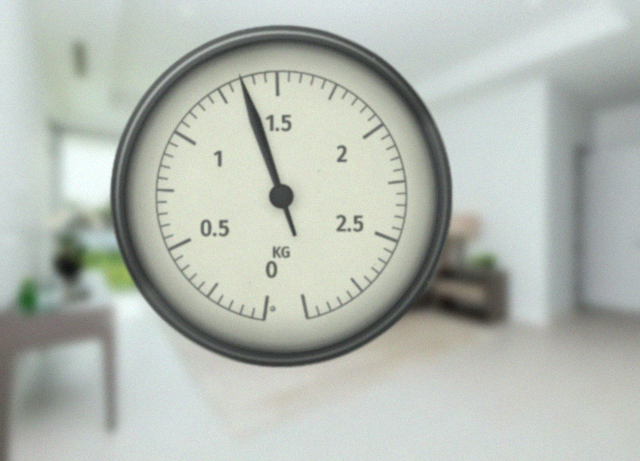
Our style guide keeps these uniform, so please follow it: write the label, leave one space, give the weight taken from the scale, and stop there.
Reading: 1.35 kg
